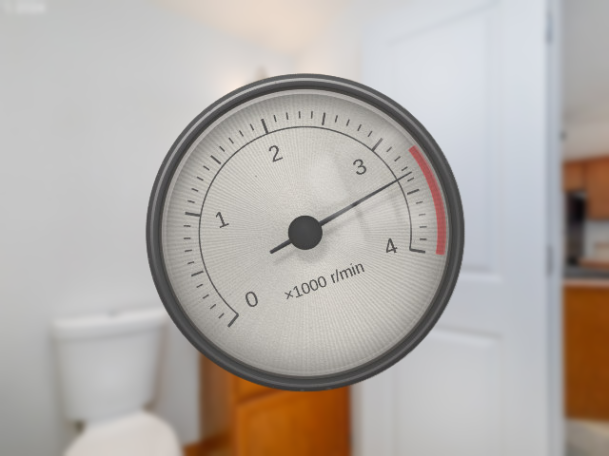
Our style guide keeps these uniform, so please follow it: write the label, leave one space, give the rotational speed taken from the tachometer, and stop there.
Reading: 3350 rpm
